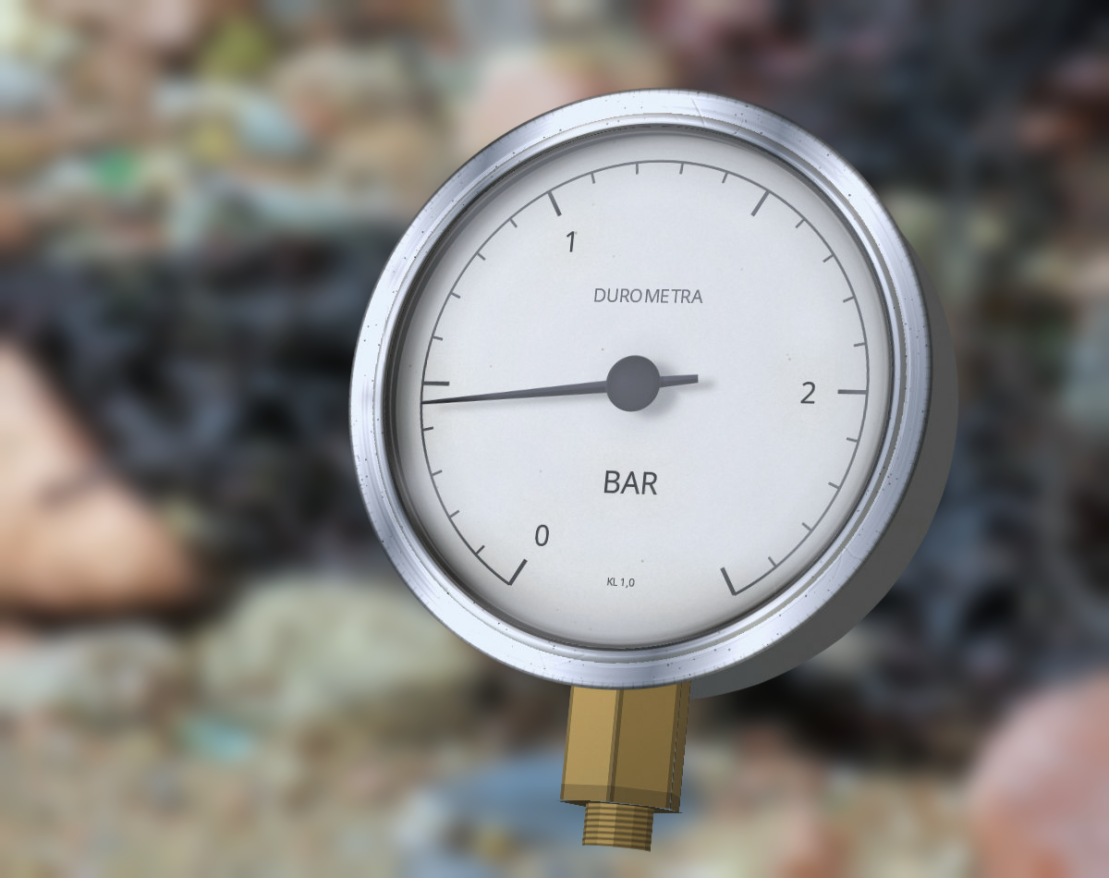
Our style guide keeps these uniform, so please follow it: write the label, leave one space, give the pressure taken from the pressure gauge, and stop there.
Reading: 0.45 bar
